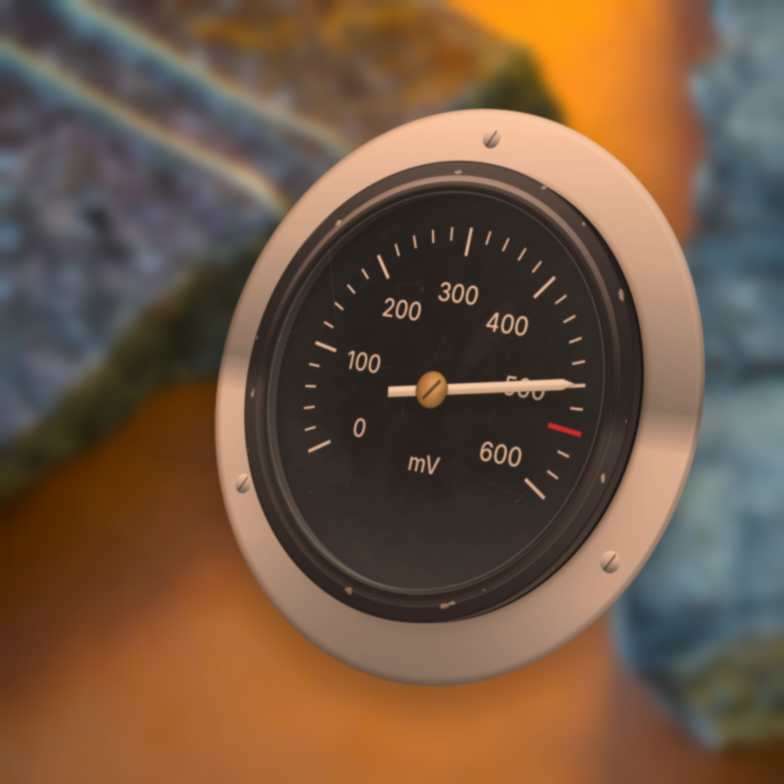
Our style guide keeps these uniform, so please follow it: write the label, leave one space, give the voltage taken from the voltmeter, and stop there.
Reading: 500 mV
